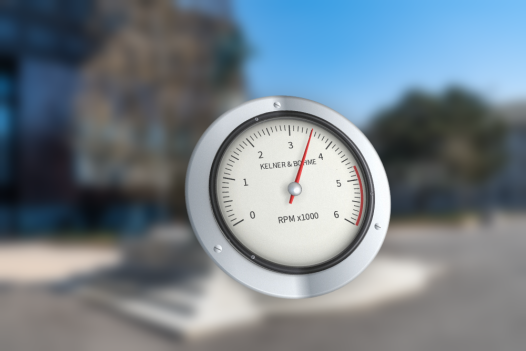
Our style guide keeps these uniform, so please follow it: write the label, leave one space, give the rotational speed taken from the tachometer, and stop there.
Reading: 3500 rpm
